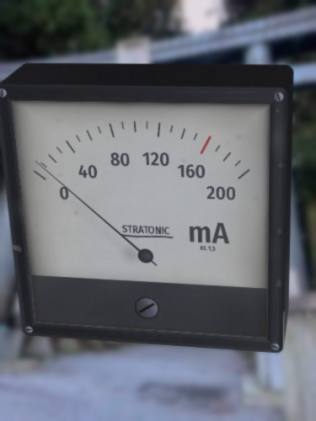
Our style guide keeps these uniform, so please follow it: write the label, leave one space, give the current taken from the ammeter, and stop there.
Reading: 10 mA
